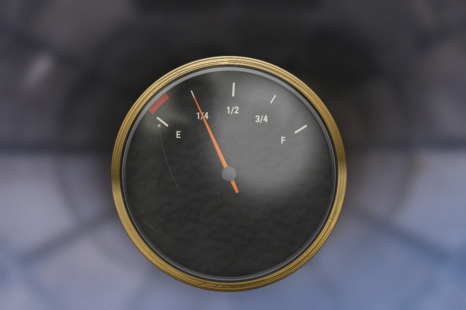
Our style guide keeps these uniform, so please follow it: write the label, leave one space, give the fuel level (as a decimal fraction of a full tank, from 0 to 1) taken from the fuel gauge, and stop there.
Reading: 0.25
